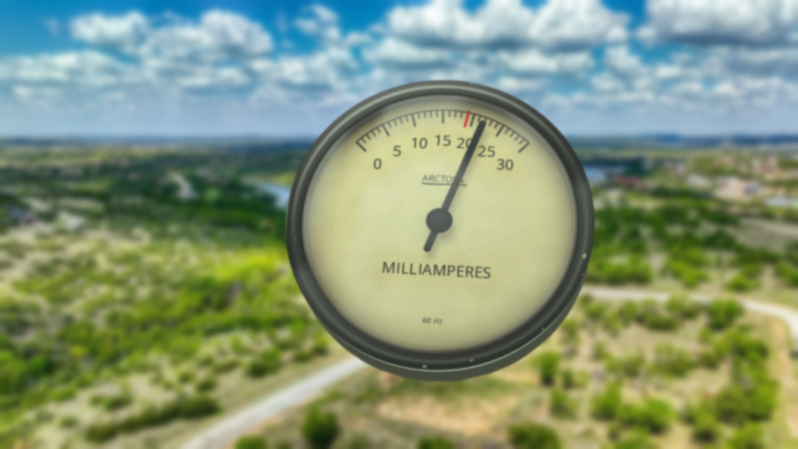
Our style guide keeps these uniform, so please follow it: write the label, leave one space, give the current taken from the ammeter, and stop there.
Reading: 22 mA
